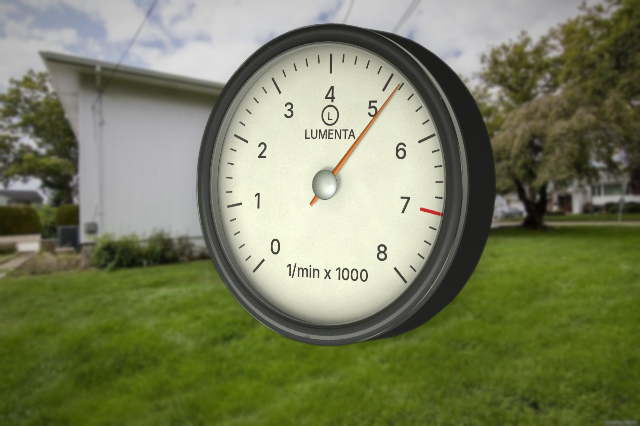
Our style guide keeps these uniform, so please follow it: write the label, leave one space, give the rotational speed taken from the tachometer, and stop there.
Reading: 5200 rpm
